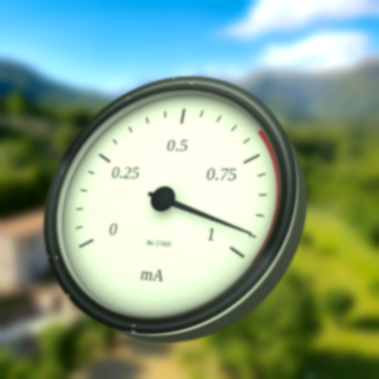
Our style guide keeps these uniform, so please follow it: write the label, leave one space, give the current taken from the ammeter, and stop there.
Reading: 0.95 mA
